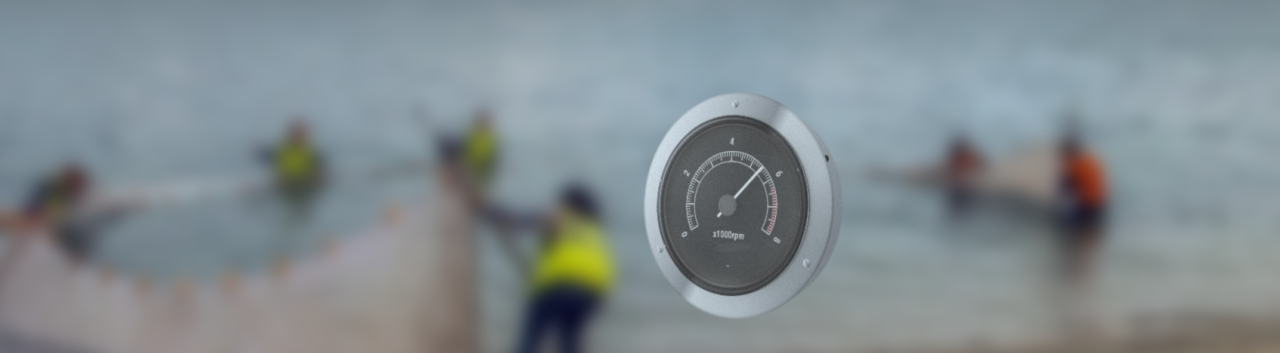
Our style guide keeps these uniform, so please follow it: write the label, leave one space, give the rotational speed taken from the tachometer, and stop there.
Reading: 5500 rpm
